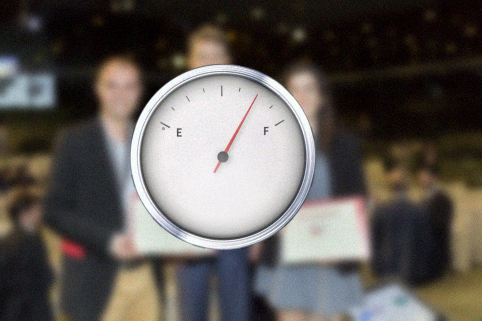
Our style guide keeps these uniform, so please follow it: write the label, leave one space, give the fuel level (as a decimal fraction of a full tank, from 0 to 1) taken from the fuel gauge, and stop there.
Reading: 0.75
